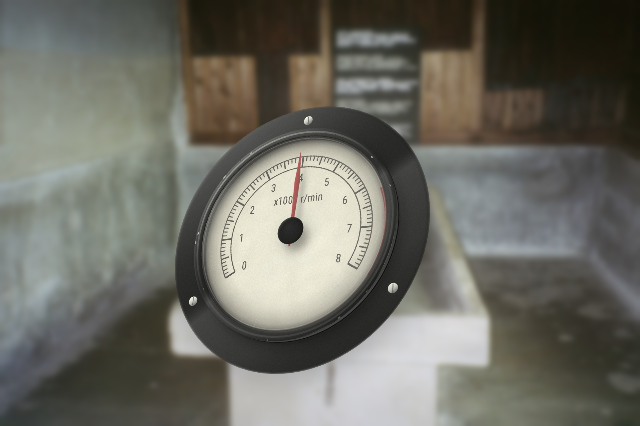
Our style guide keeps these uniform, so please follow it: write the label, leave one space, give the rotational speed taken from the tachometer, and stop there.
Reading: 4000 rpm
